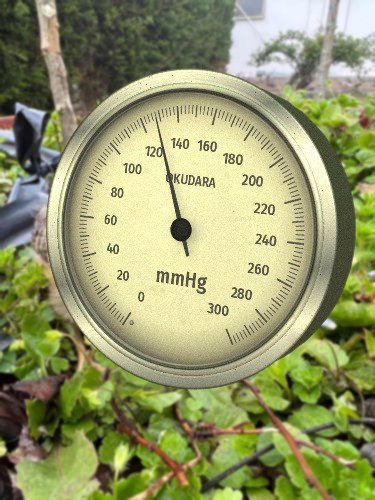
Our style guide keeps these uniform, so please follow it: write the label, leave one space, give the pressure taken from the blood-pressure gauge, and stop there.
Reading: 130 mmHg
